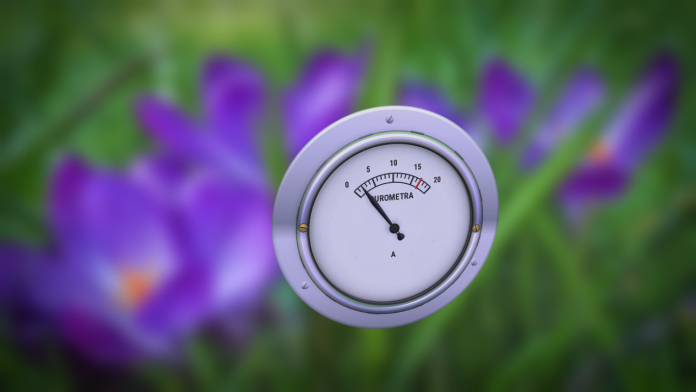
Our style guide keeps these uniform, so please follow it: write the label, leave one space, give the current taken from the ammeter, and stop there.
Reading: 2 A
